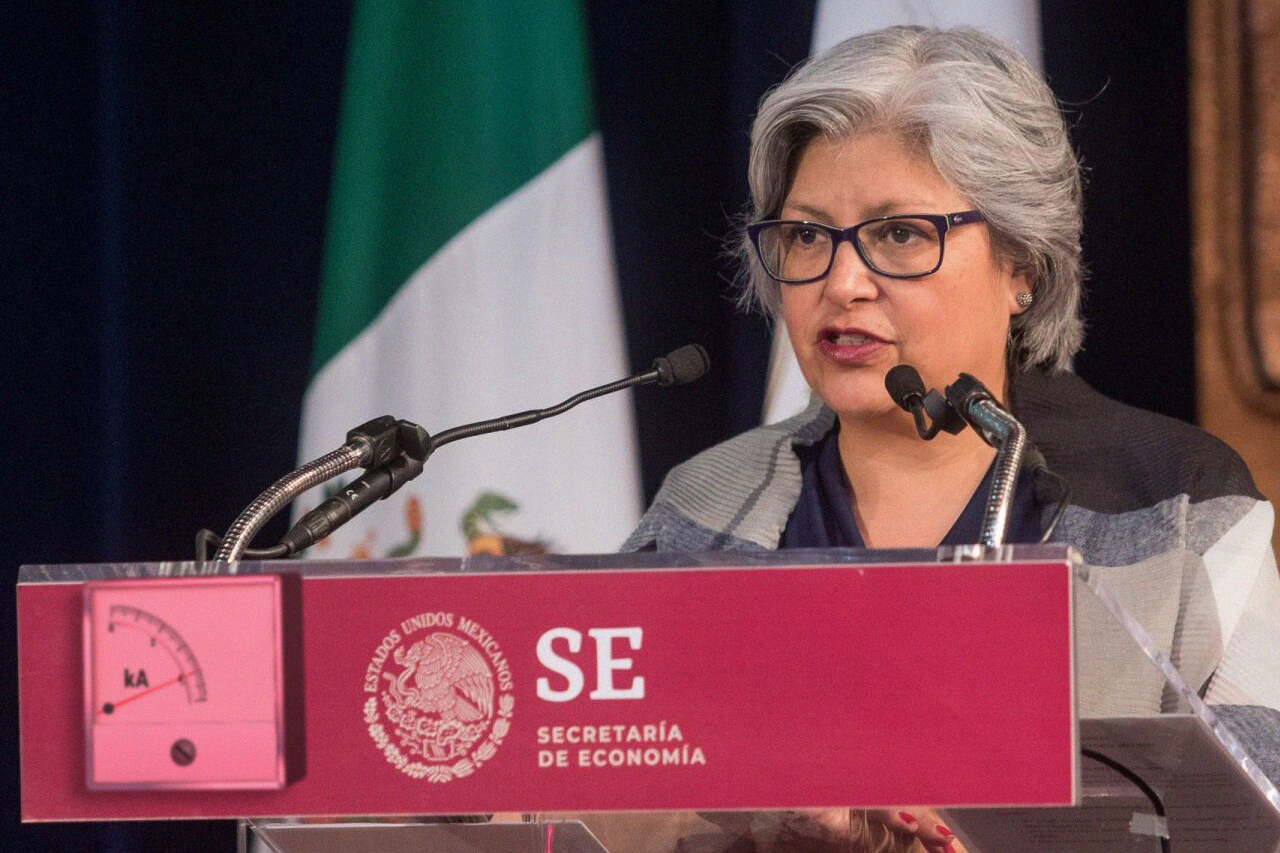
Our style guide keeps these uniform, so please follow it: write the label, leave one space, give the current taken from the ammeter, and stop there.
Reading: 4 kA
